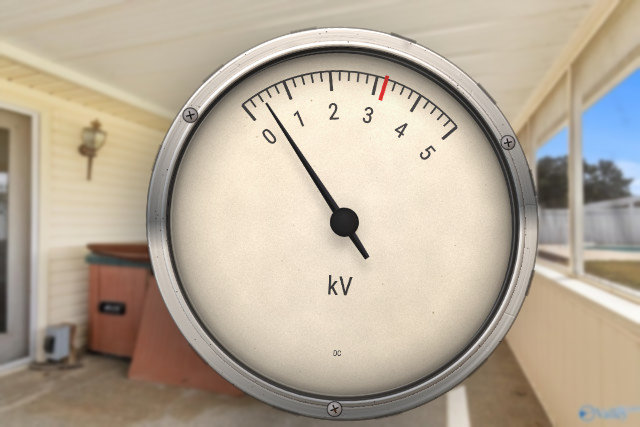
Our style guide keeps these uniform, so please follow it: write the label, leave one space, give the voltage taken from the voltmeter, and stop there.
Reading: 0.4 kV
